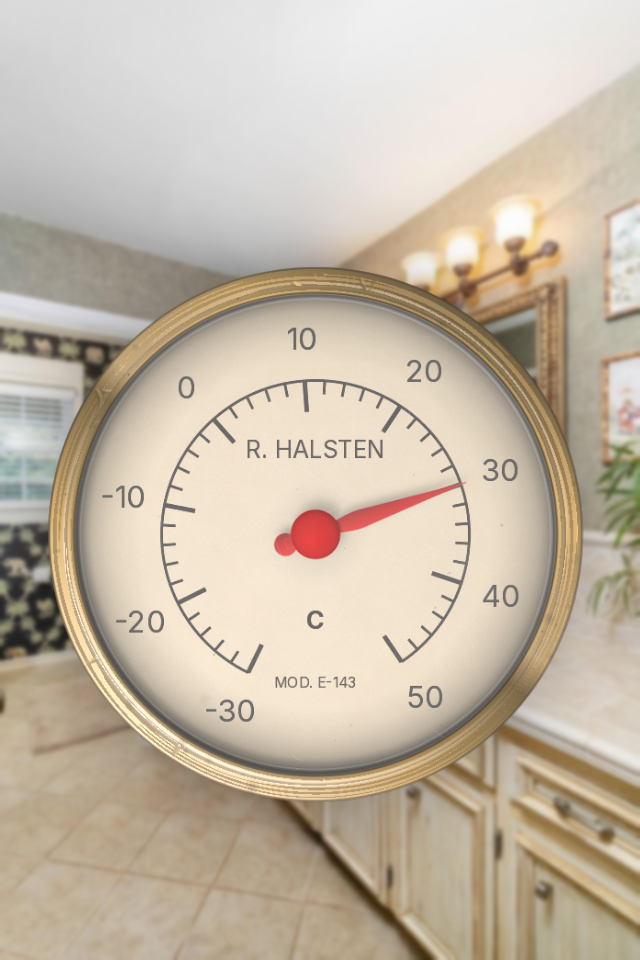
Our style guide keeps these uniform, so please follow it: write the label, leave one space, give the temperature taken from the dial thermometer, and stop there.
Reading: 30 °C
